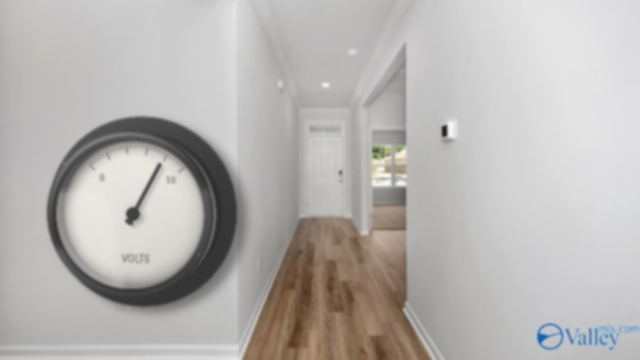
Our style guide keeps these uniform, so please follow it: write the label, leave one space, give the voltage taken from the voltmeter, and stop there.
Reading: 40 V
